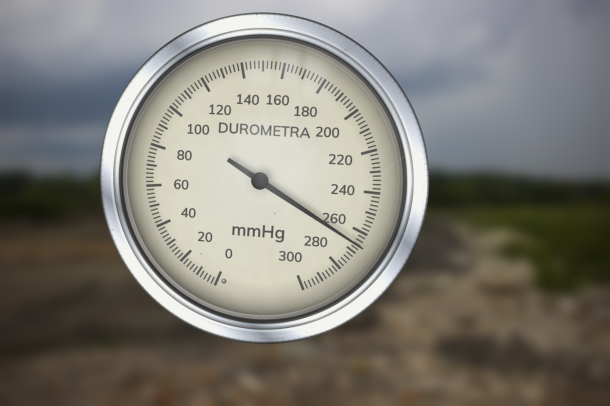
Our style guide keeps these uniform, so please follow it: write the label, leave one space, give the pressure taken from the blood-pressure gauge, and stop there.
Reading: 266 mmHg
